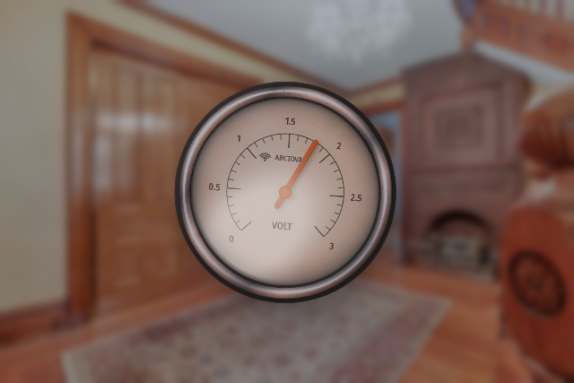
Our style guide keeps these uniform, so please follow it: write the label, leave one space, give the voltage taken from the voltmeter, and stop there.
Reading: 1.8 V
